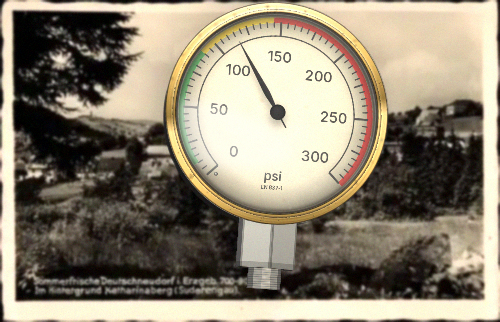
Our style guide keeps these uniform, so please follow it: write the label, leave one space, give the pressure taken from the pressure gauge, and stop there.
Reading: 115 psi
